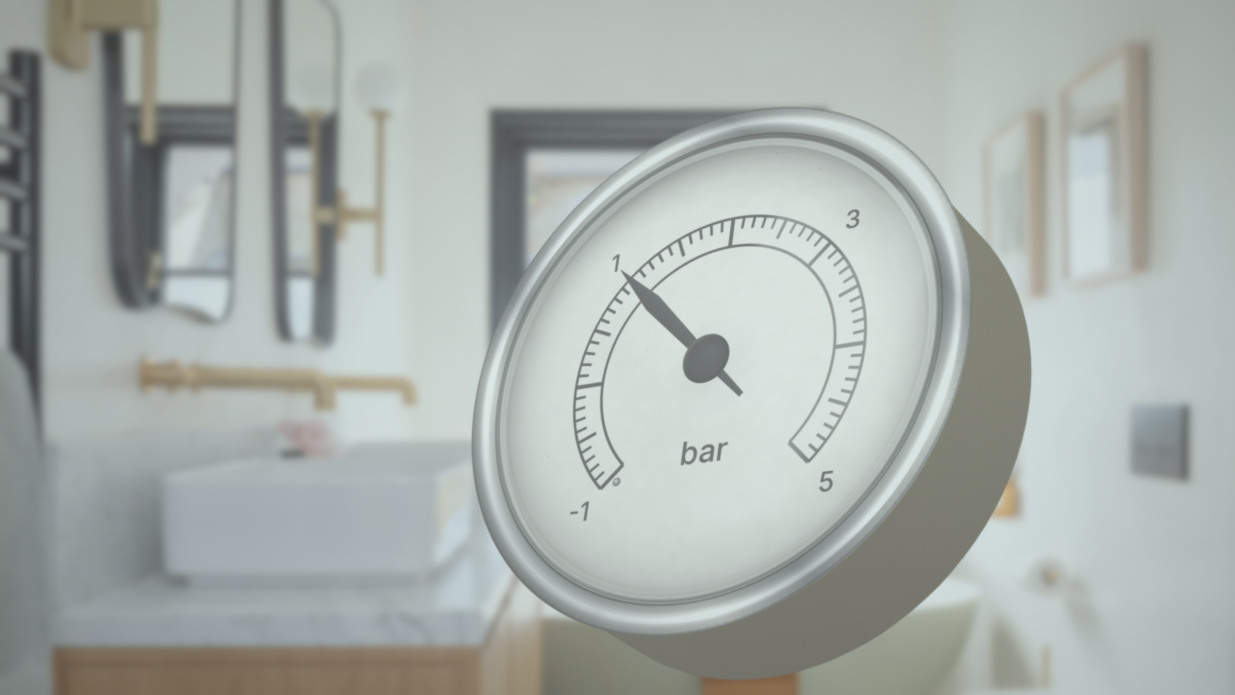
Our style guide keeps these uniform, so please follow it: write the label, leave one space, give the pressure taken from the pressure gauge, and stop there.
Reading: 1 bar
